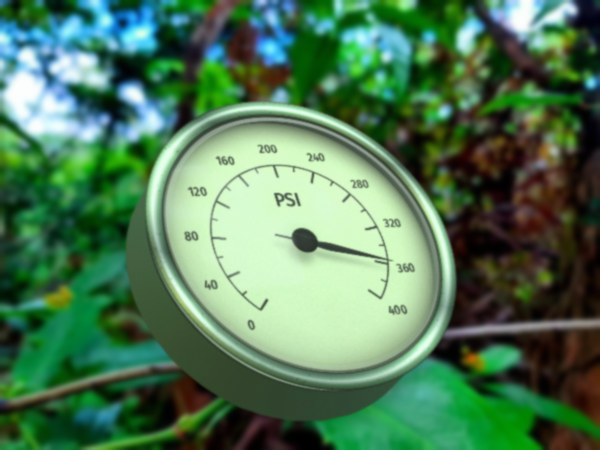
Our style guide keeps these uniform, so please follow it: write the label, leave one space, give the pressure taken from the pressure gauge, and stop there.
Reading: 360 psi
